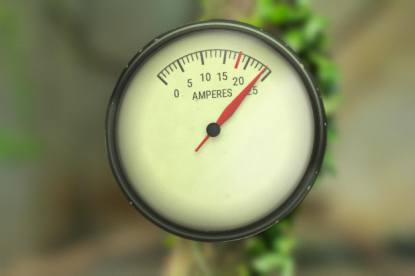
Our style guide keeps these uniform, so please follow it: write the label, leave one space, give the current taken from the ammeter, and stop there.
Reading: 24 A
